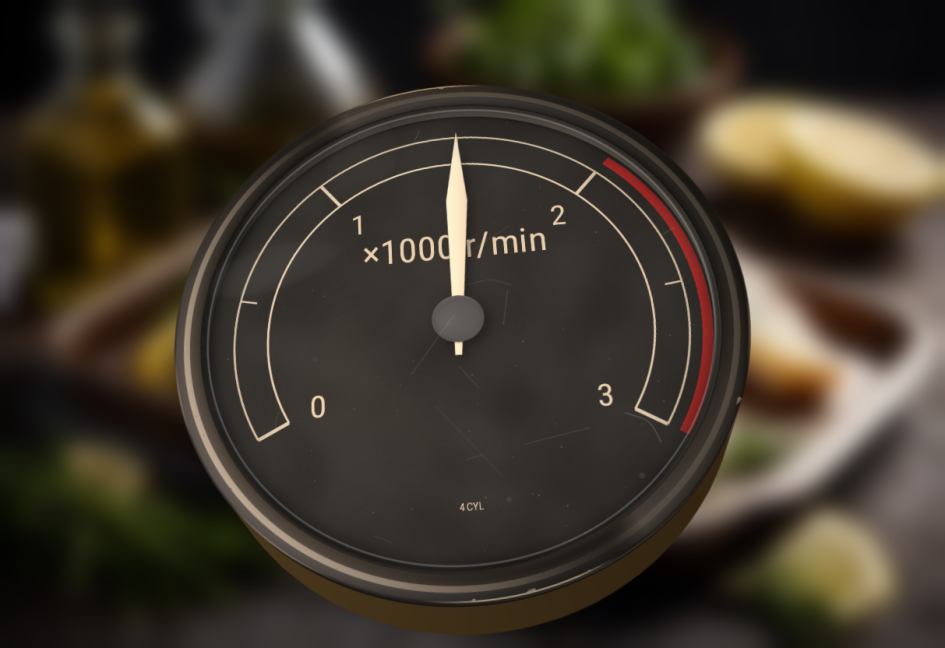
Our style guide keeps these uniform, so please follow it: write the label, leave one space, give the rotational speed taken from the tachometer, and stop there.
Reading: 1500 rpm
